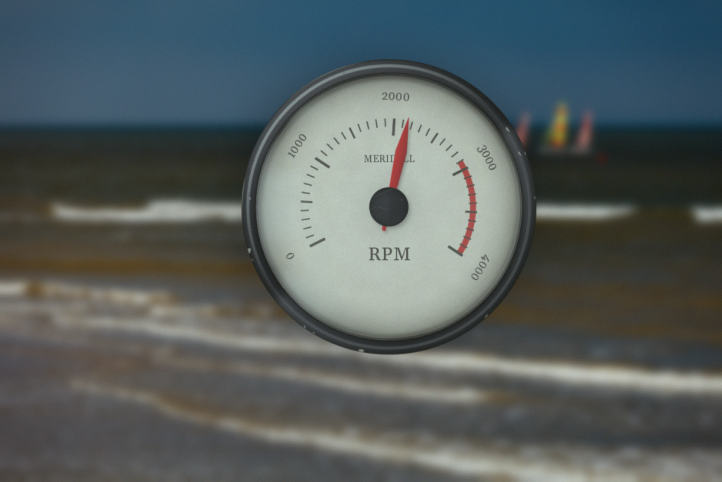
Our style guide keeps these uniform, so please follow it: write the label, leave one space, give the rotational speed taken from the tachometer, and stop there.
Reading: 2150 rpm
